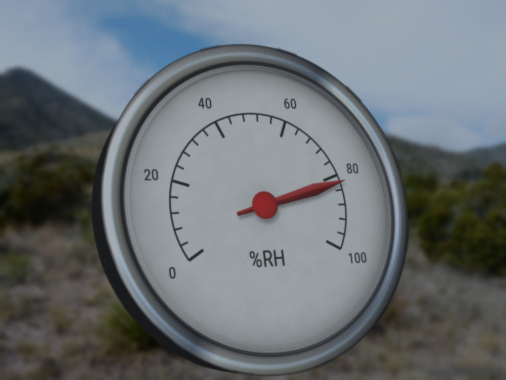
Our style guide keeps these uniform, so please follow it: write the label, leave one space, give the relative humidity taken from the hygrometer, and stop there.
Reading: 82 %
